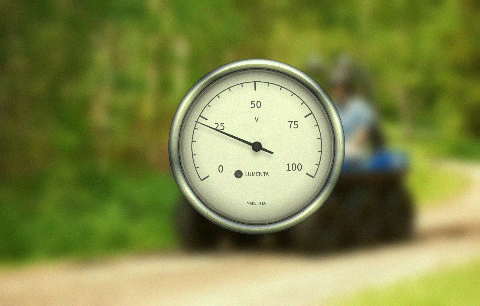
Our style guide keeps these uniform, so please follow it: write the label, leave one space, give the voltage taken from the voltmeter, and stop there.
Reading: 22.5 V
